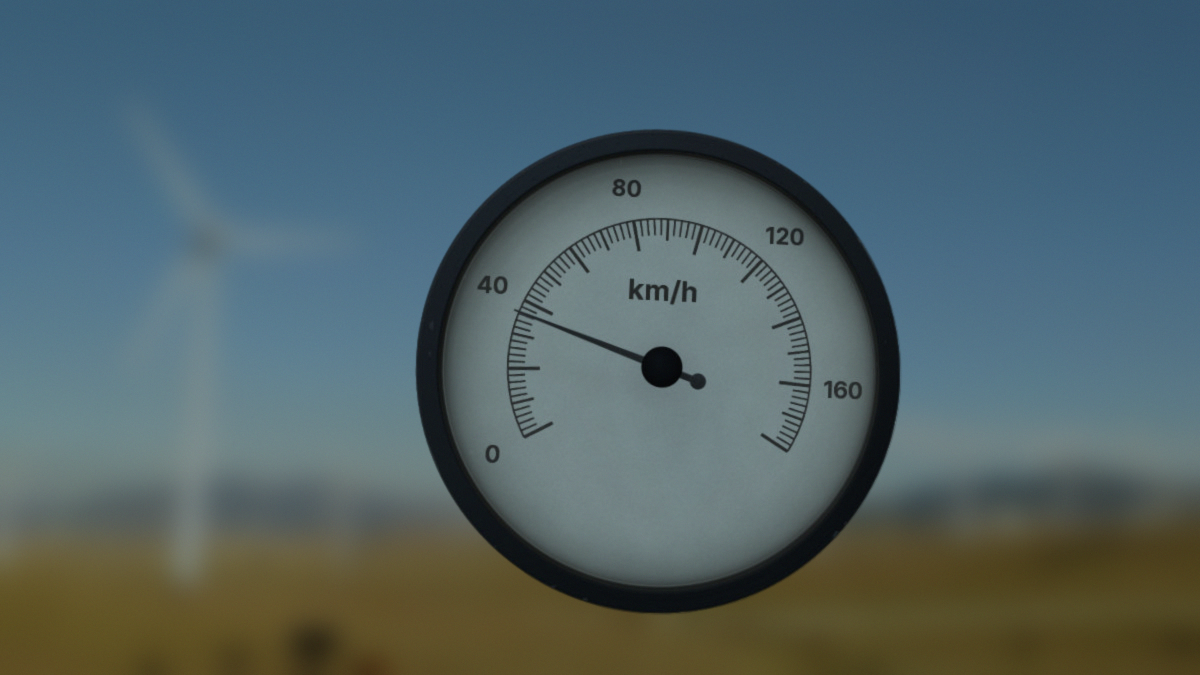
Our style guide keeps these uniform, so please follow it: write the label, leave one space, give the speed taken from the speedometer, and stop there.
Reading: 36 km/h
